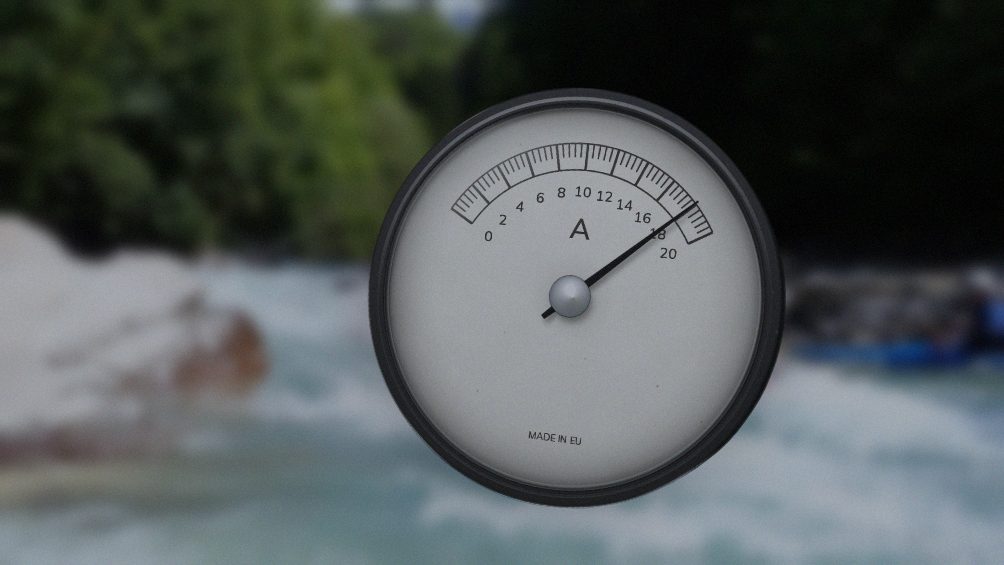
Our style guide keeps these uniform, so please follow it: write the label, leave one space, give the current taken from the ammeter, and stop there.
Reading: 18 A
